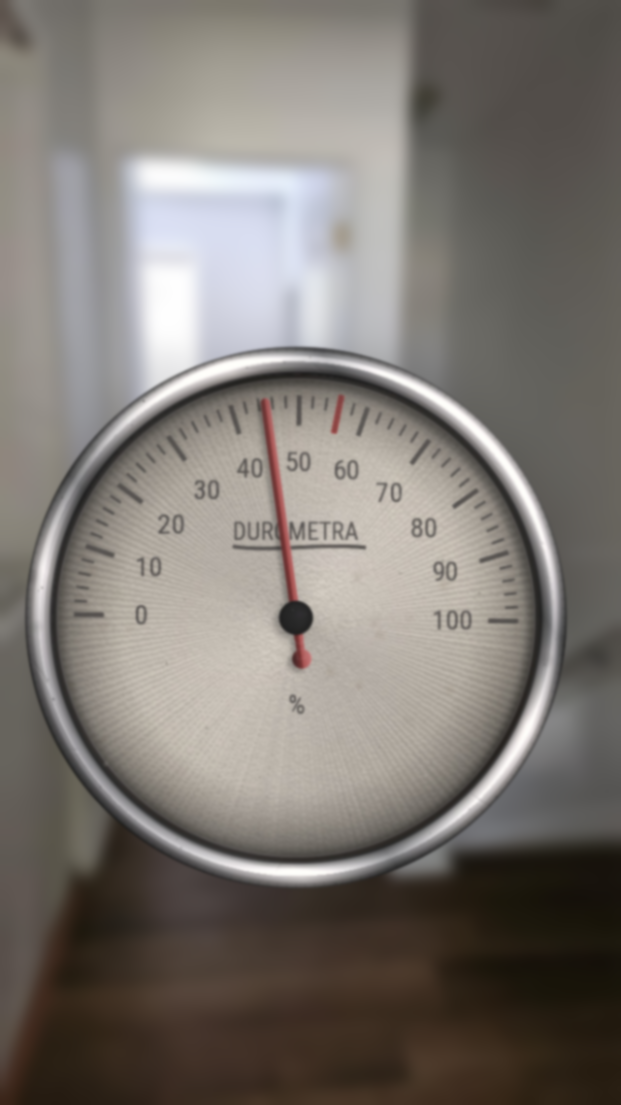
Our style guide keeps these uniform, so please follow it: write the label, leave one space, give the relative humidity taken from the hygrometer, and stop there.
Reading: 45 %
